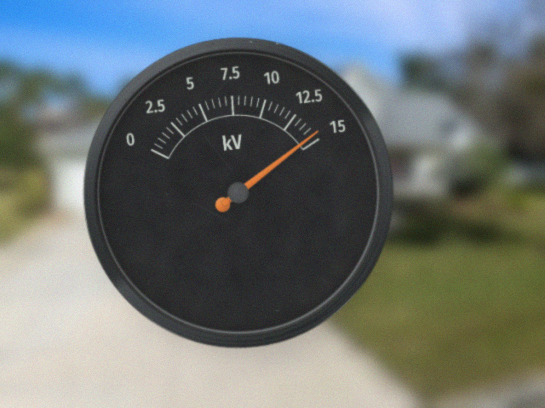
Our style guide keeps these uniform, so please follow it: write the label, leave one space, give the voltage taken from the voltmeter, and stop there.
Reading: 14.5 kV
